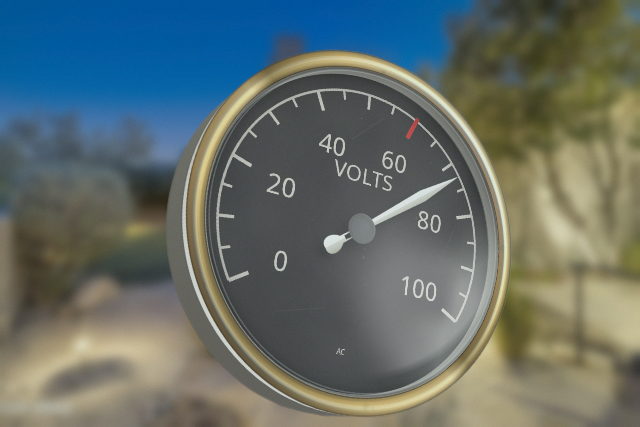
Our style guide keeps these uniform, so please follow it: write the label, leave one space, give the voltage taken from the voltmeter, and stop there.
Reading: 72.5 V
